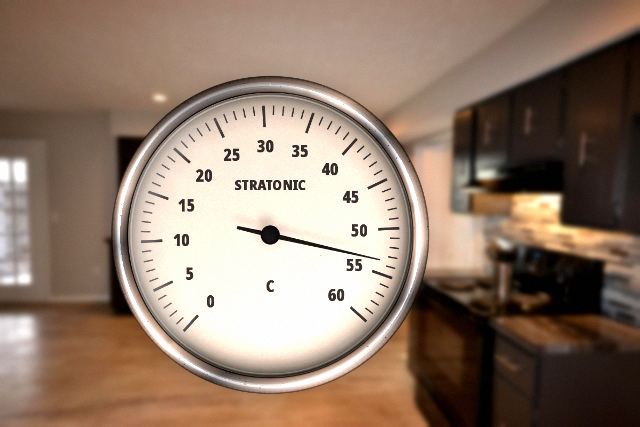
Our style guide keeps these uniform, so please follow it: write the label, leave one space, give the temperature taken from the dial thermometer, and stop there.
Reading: 53.5 °C
